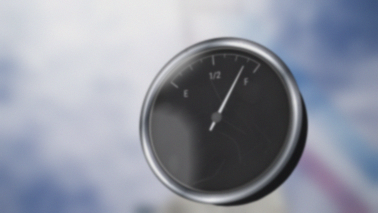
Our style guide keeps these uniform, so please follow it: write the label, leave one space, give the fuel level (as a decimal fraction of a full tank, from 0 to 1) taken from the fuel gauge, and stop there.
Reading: 0.875
